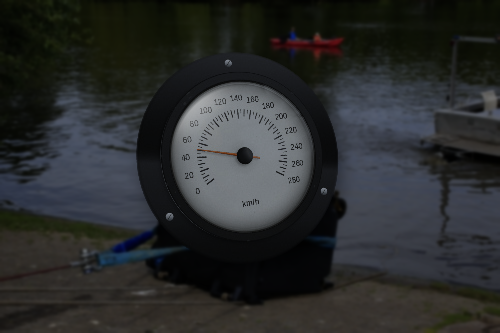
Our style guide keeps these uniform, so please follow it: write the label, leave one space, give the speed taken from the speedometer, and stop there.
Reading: 50 km/h
